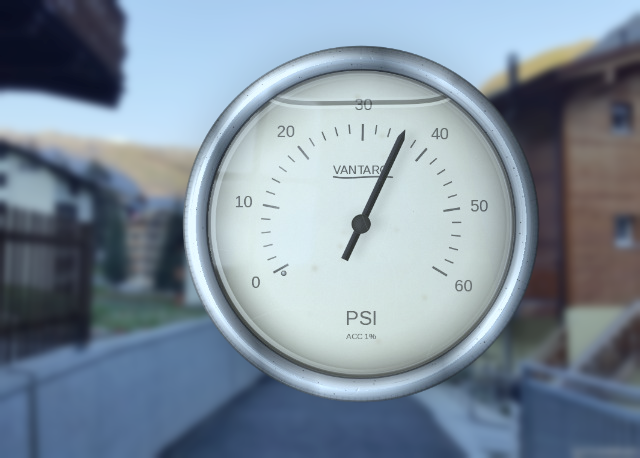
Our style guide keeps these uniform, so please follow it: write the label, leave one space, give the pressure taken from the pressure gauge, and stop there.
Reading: 36 psi
